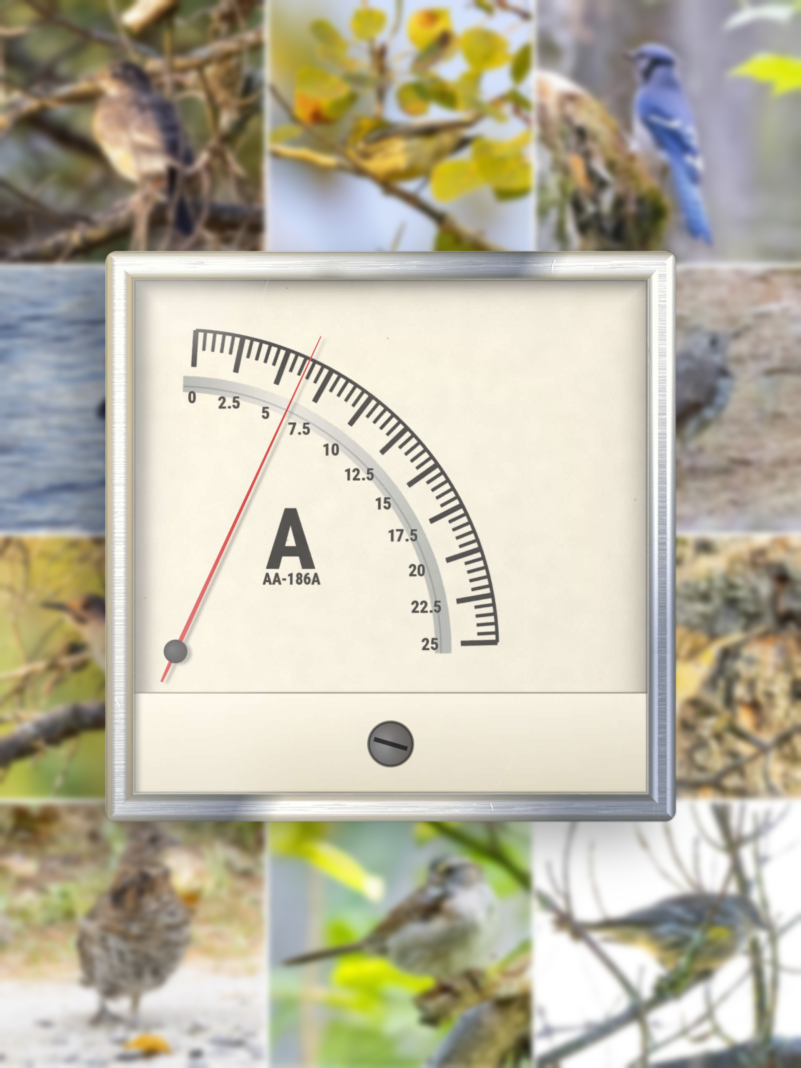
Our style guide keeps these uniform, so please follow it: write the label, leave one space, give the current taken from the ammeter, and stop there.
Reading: 6.25 A
